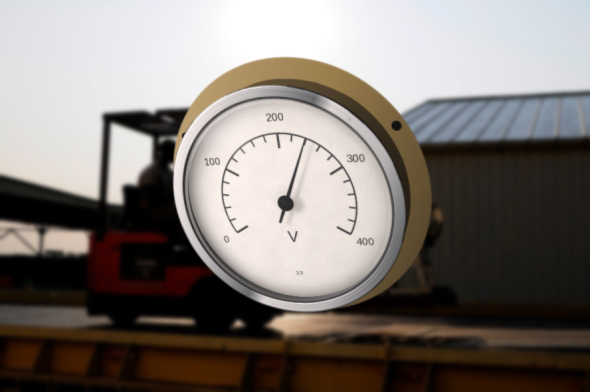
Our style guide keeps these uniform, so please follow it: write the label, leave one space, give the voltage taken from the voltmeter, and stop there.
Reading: 240 V
